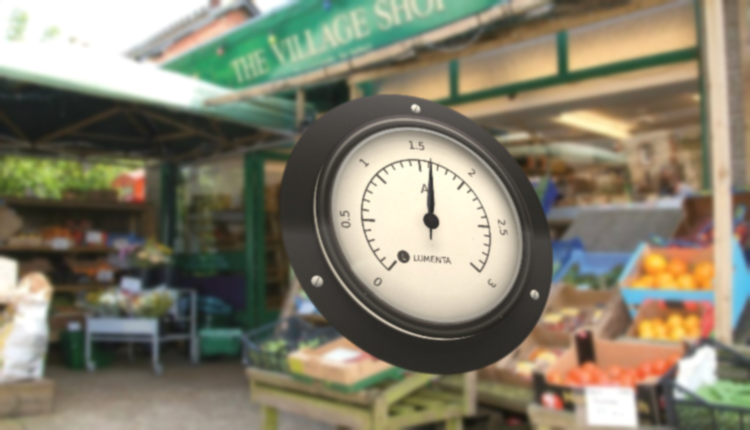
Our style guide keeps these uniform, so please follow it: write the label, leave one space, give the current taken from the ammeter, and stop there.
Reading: 1.6 A
